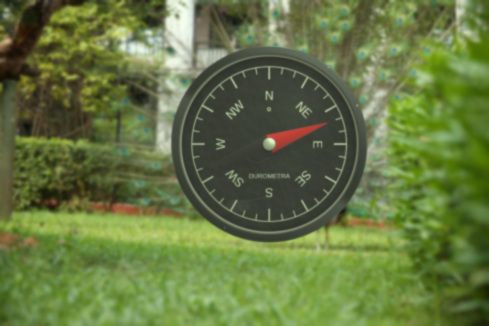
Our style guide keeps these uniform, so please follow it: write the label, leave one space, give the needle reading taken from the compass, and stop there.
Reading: 70 °
